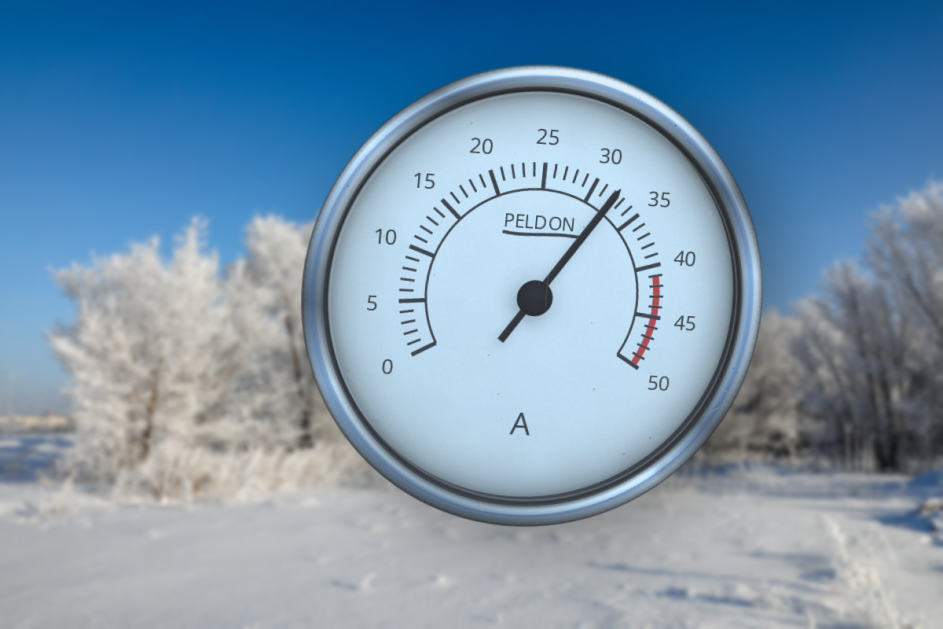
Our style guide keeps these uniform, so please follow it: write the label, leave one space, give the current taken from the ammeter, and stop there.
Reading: 32 A
